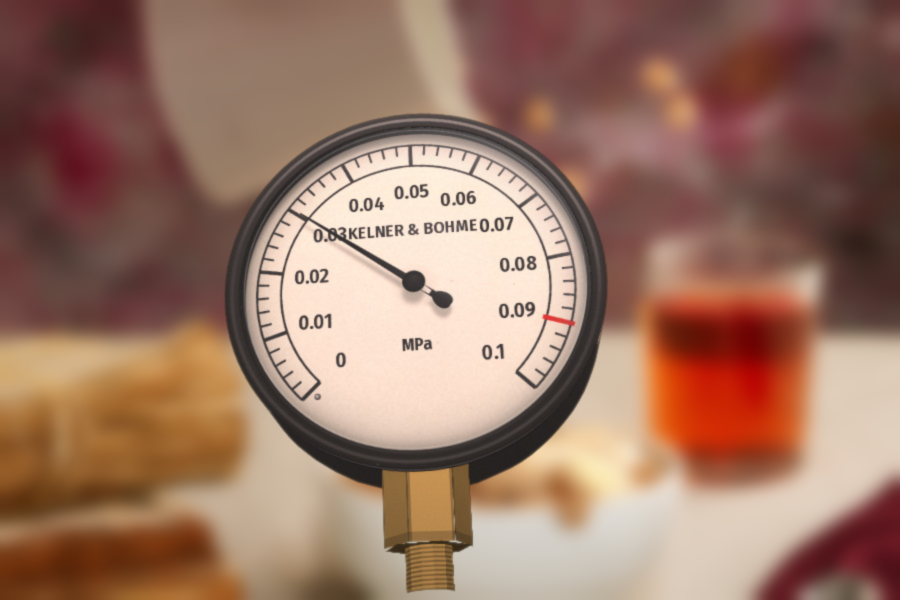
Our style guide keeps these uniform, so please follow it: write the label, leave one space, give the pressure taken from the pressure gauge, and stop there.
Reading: 0.03 MPa
